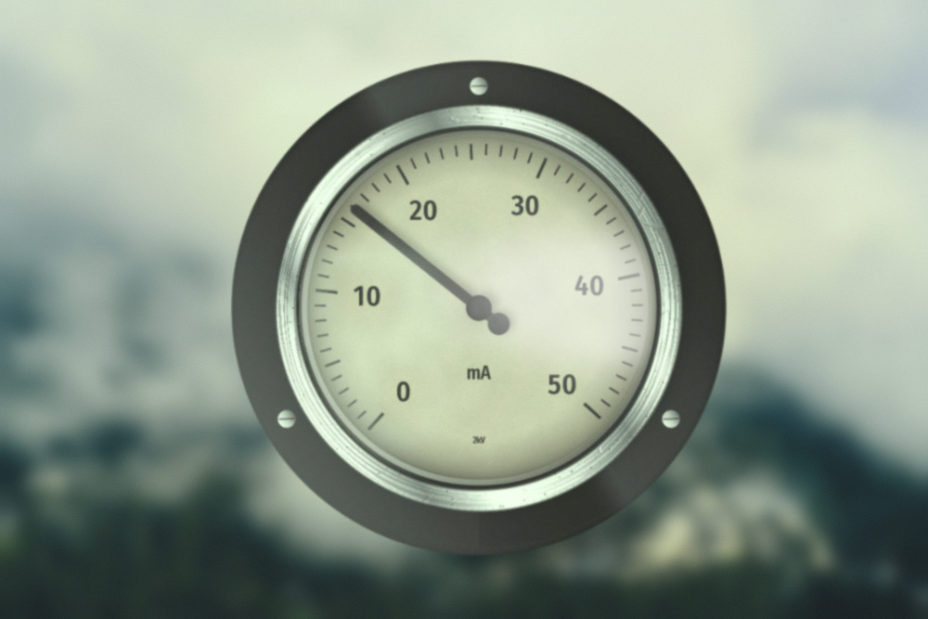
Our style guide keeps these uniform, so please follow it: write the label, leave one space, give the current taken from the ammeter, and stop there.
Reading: 16 mA
